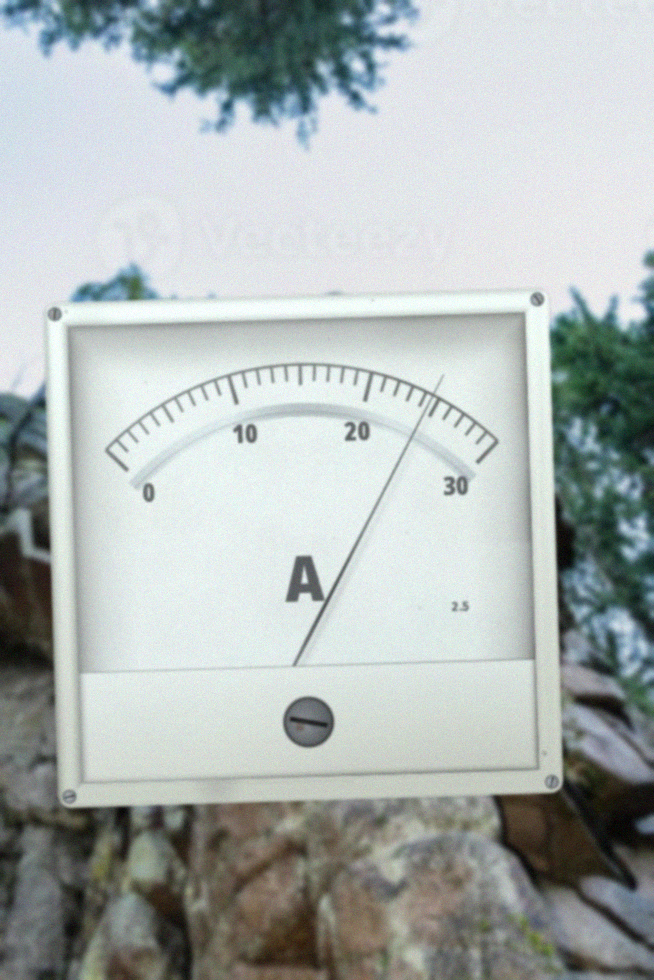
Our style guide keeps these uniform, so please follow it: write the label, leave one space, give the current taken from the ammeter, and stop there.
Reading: 24.5 A
